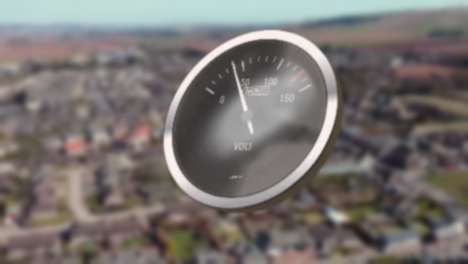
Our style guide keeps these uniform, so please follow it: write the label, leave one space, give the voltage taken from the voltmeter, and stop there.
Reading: 40 V
